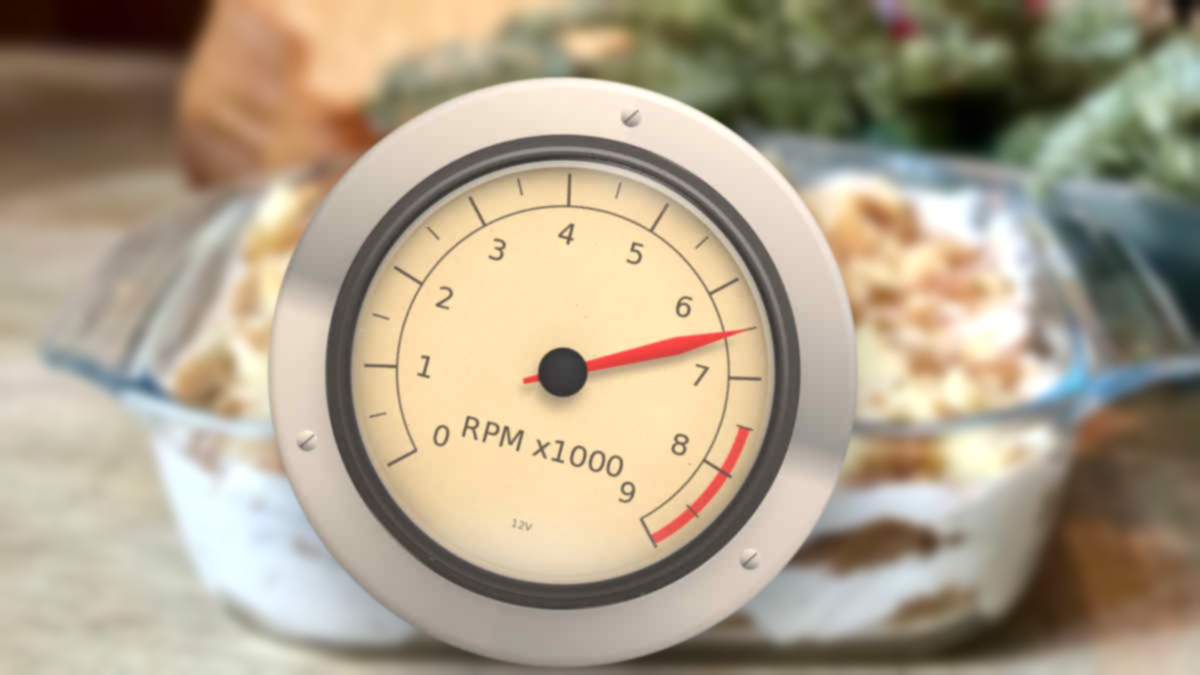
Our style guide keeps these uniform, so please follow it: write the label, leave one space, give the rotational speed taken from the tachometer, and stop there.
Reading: 6500 rpm
